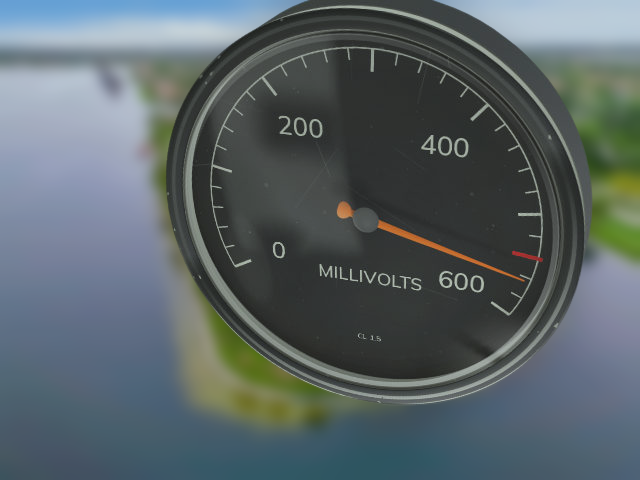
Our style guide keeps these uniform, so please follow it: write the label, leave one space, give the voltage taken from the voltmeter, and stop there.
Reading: 560 mV
